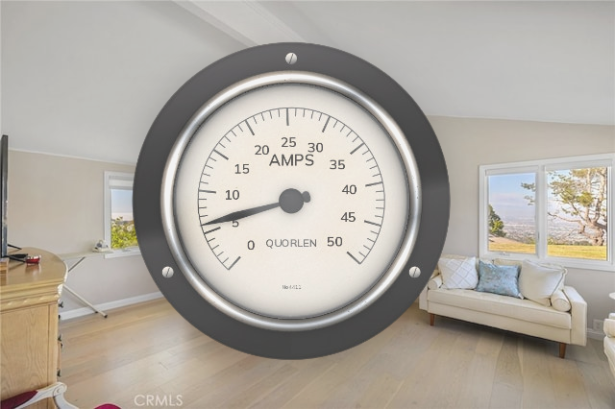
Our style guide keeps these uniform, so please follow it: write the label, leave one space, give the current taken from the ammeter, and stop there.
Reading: 6 A
